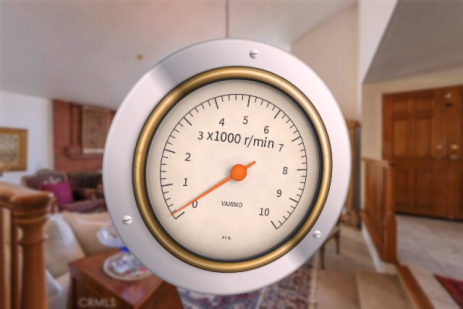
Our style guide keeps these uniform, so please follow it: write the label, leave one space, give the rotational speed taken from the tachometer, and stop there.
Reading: 200 rpm
